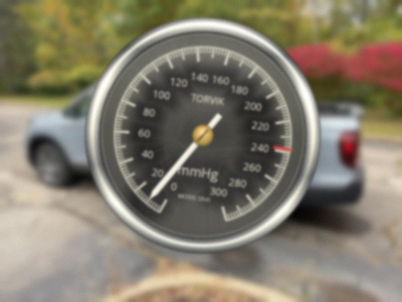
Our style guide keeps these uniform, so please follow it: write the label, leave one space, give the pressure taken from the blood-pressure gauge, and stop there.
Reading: 10 mmHg
